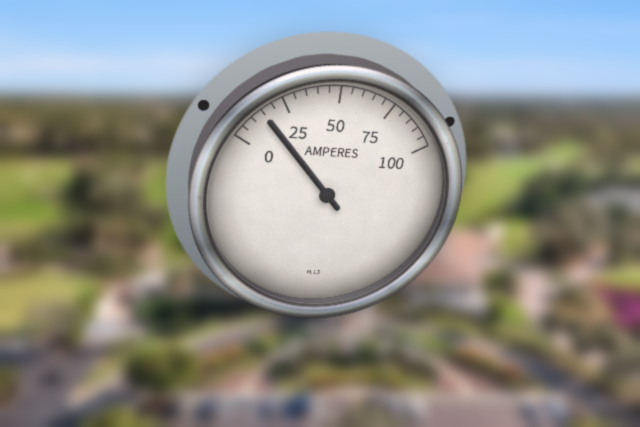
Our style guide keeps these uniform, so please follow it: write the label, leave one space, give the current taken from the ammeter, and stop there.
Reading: 15 A
